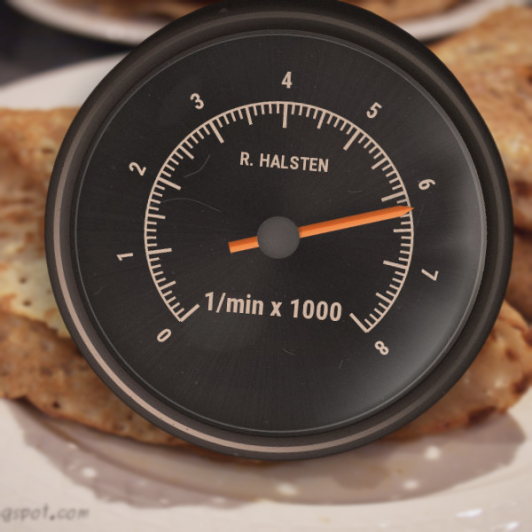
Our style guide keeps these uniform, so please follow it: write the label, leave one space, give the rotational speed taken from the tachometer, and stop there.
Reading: 6200 rpm
